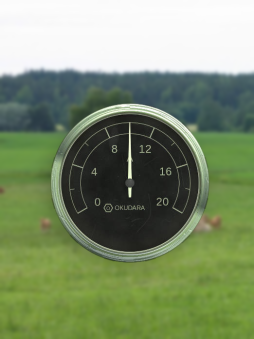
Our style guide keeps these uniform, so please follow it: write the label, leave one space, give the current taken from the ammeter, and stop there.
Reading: 10 A
